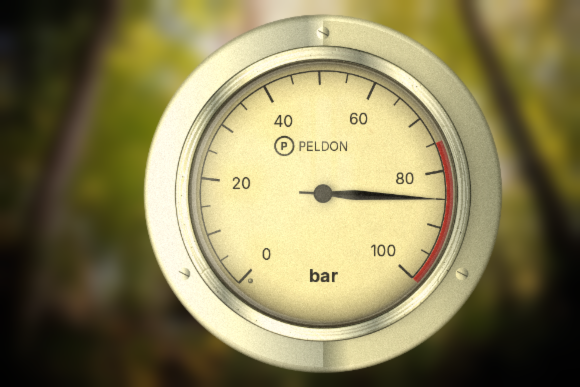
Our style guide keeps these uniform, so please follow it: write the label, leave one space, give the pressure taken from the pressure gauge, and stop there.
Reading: 85 bar
